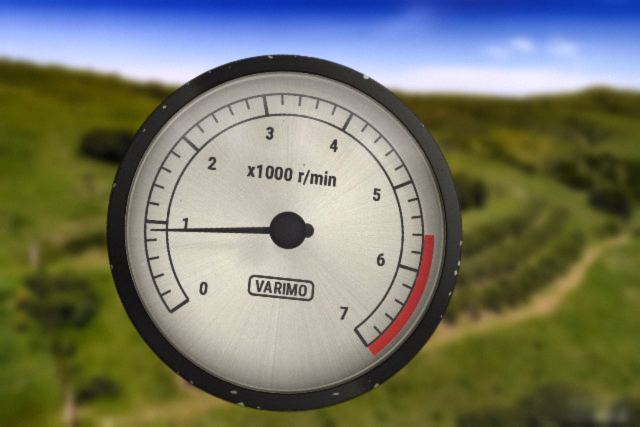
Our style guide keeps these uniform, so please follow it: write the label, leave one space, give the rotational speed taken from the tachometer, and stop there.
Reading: 900 rpm
